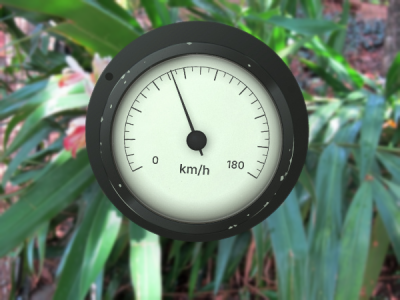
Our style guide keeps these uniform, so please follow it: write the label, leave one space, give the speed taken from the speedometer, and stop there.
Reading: 72.5 km/h
